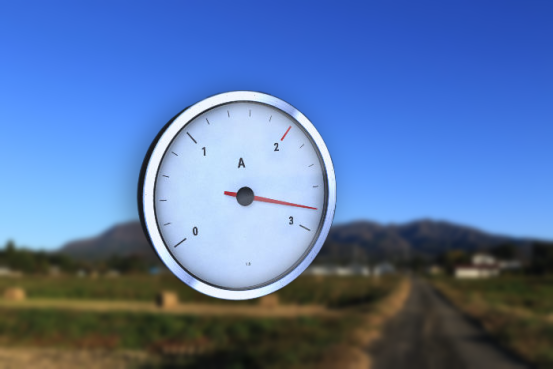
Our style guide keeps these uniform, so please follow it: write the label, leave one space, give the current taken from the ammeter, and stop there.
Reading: 2.8 A
